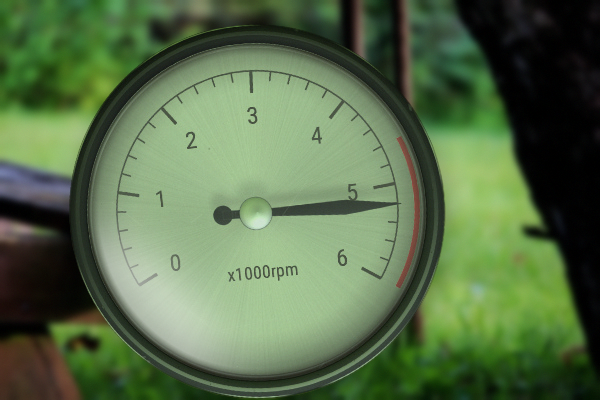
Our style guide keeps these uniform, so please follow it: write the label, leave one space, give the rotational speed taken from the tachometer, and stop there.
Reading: 5200 rpm
